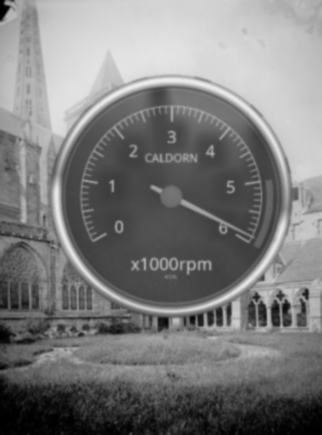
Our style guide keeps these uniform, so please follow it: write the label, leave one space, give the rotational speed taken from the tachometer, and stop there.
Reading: 5900 rpm
